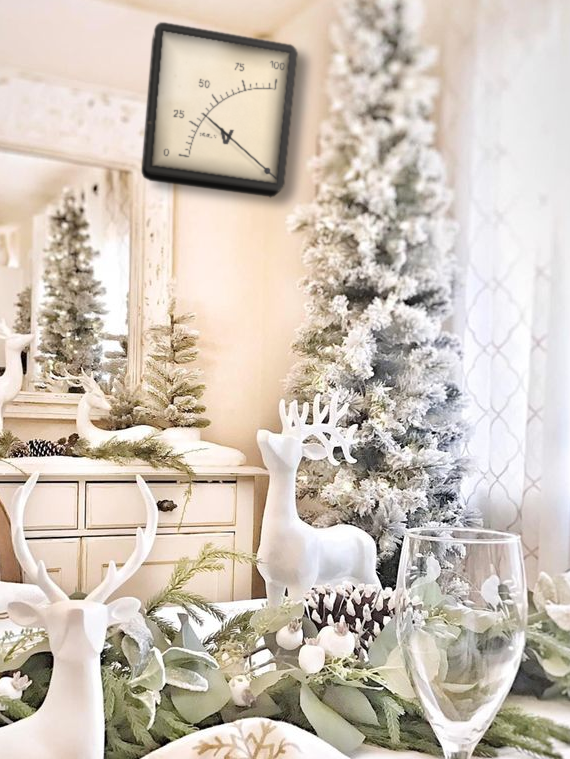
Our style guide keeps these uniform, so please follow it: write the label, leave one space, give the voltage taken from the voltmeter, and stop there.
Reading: 35 V
